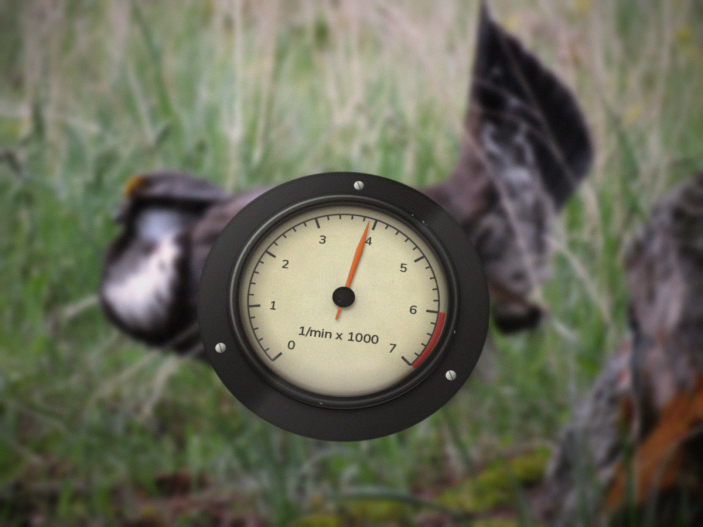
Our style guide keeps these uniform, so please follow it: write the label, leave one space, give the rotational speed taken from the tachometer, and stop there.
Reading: 3900 rpm
